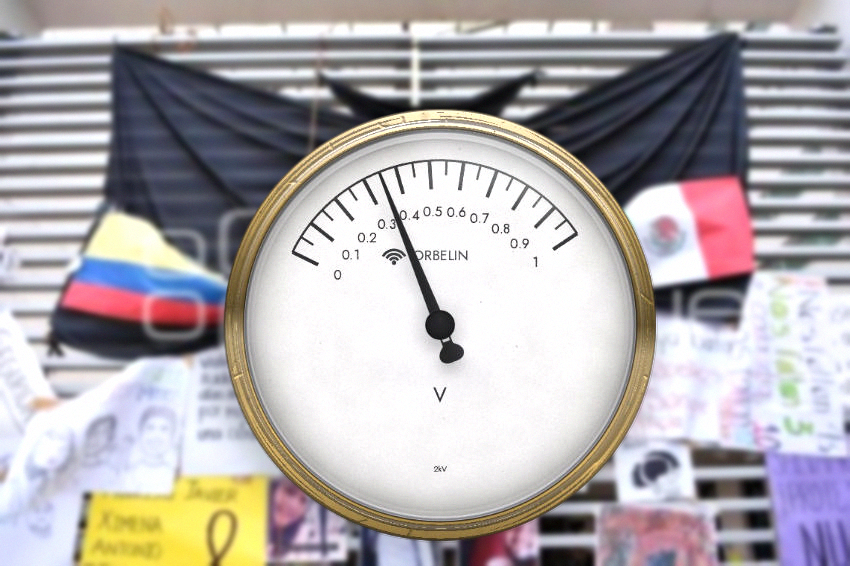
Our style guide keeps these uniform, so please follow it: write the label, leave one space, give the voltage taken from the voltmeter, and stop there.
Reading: 0.35 V
